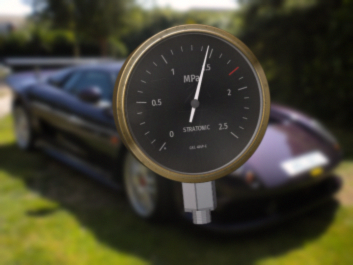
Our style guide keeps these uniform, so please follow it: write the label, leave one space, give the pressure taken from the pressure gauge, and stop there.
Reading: 1.45 MPa
